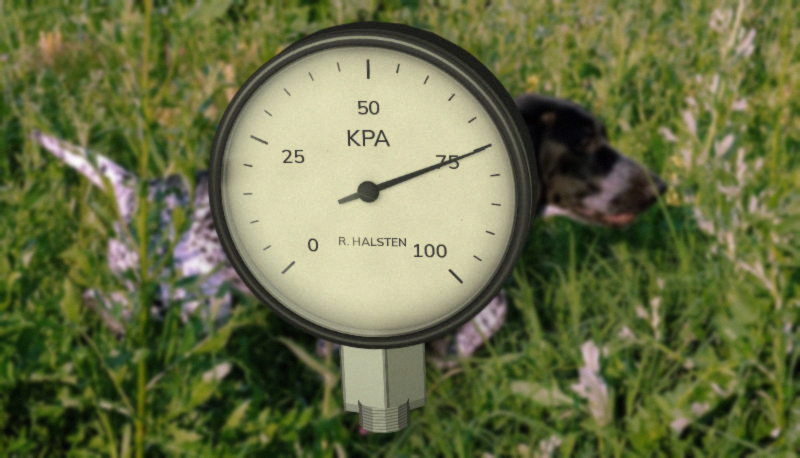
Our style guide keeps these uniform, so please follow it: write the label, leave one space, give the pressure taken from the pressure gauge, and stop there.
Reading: 75 kPa
